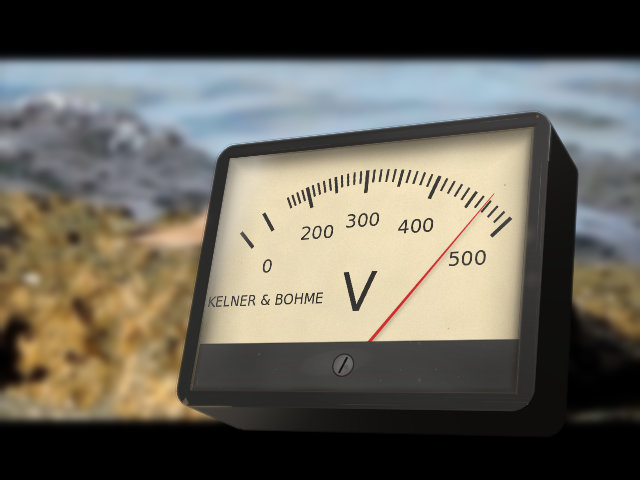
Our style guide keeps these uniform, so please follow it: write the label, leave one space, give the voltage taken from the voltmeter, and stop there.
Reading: 470 V
